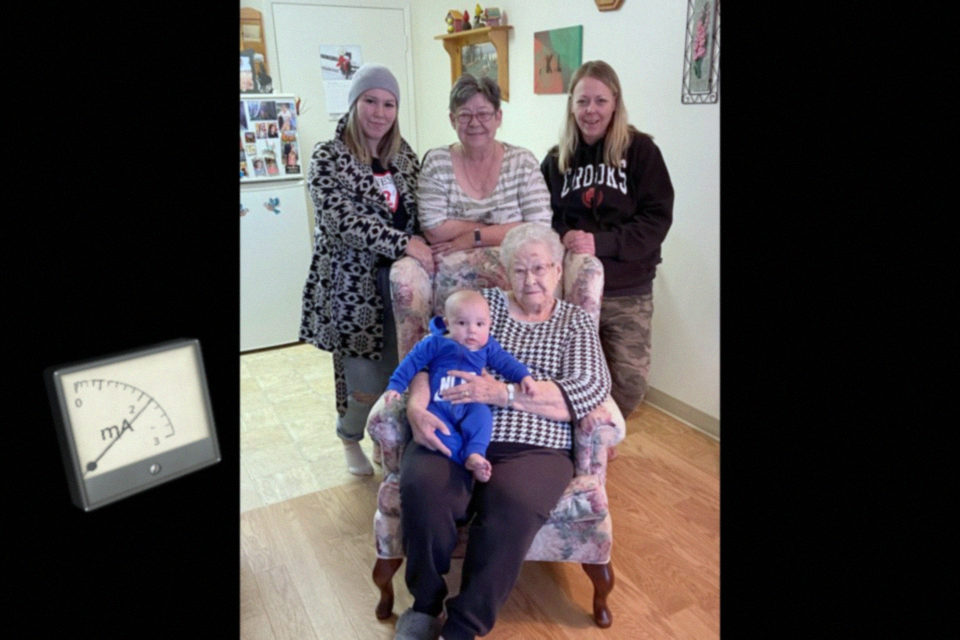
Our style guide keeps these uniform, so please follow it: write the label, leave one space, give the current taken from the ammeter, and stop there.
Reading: 2.2 mA
